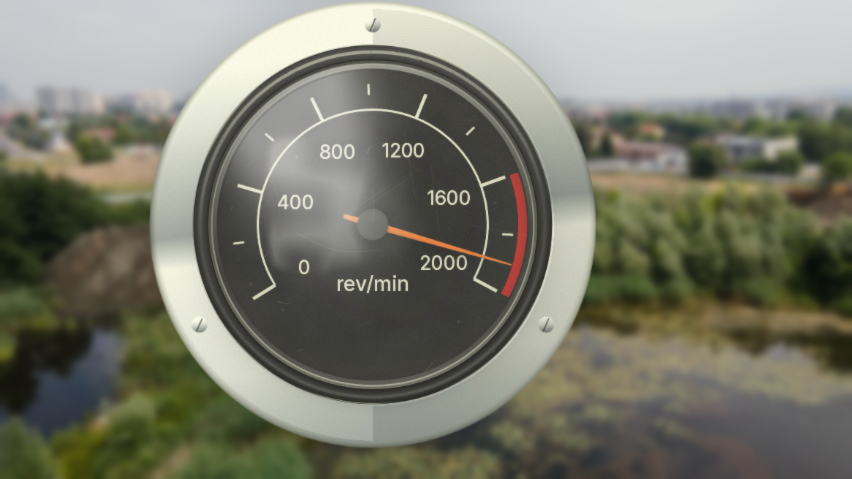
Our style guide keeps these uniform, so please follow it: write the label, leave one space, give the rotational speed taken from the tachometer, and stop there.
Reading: 1900 rpm
